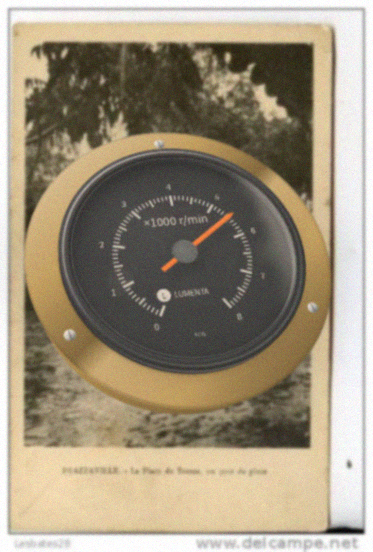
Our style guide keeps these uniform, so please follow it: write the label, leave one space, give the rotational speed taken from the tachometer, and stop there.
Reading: 5500 rpm
